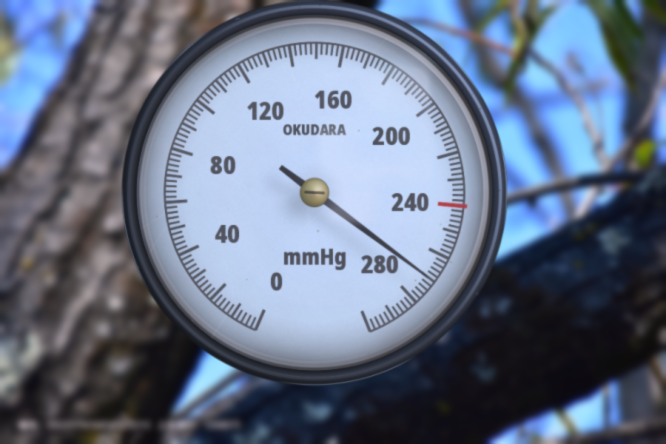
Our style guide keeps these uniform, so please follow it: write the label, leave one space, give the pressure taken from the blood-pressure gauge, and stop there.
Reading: 270 mmHg
